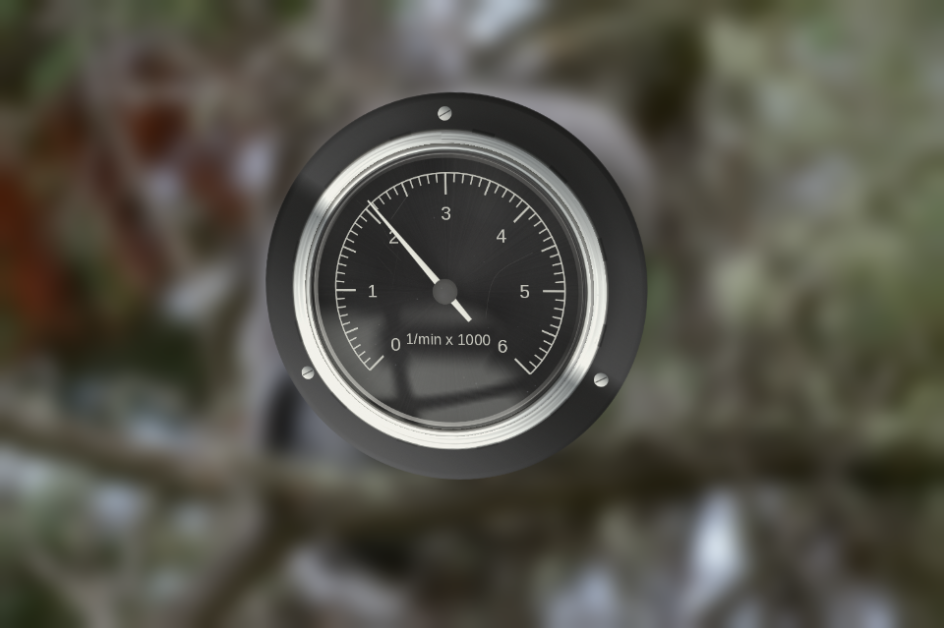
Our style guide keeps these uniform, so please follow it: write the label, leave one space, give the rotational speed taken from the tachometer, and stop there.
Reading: 2100 rpm
